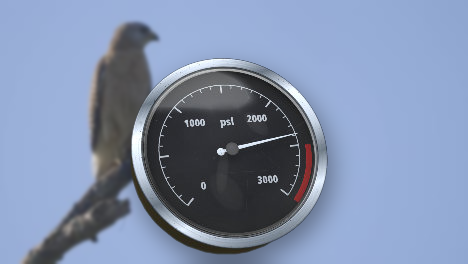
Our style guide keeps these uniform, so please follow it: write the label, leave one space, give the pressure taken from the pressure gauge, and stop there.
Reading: 2400 psi
